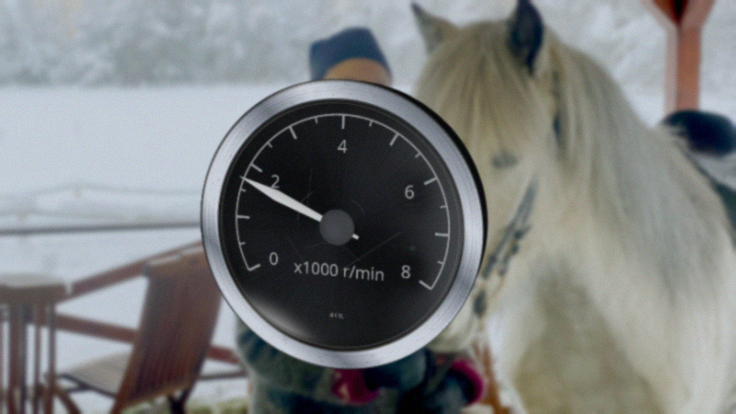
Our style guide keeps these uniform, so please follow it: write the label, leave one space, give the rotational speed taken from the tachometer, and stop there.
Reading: 1750 rpm
